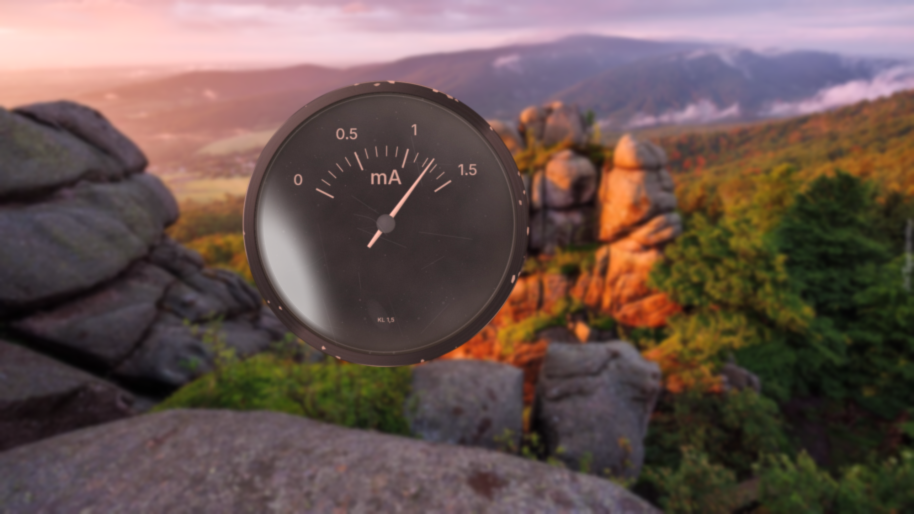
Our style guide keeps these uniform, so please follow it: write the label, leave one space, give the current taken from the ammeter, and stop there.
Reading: 1.25 mA
